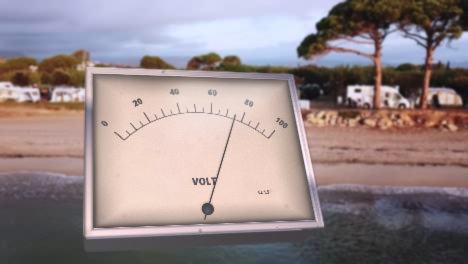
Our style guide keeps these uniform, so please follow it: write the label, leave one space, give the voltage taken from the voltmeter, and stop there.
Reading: 75 V
